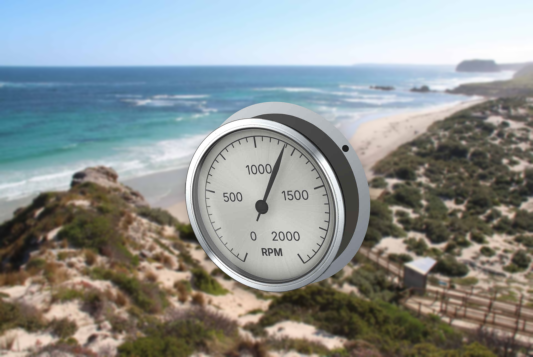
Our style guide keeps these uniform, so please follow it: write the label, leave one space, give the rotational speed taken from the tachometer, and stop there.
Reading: 1200 rpm
